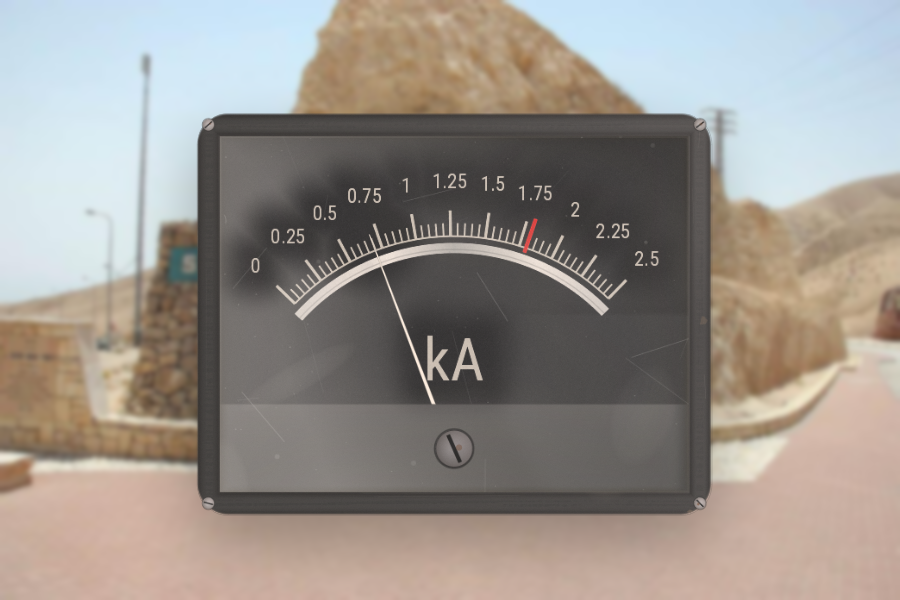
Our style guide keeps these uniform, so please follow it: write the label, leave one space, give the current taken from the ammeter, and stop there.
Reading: 0.7 kA
